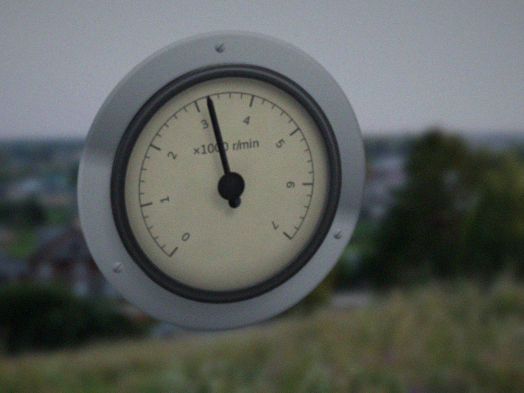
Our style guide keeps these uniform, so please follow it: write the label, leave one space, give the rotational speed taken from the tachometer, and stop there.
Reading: 3200 rpm
